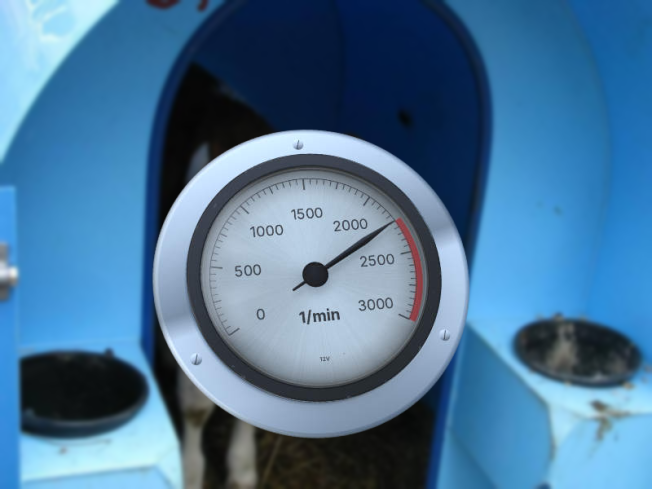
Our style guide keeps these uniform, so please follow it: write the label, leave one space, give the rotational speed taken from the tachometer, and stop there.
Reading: 2250 rpm
